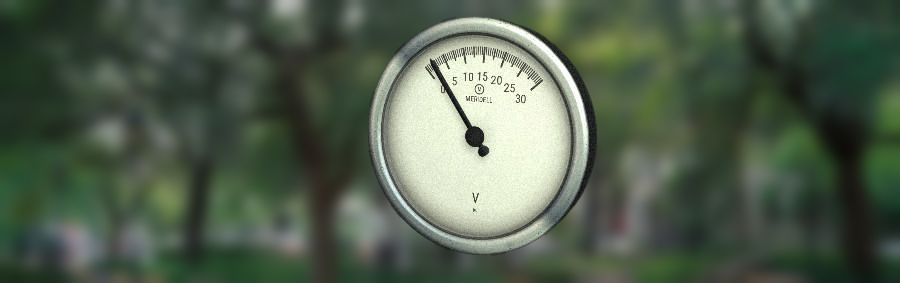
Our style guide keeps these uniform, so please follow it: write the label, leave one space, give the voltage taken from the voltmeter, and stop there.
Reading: 2.5 V
